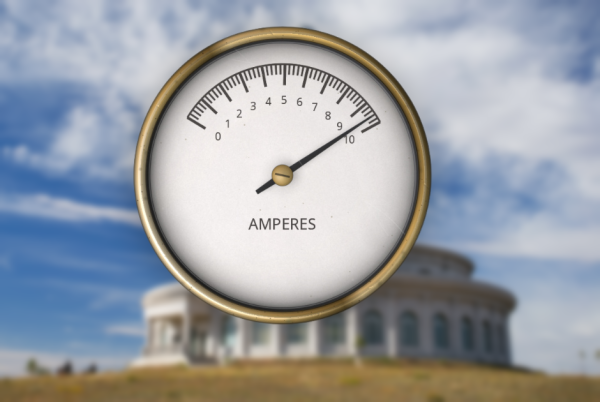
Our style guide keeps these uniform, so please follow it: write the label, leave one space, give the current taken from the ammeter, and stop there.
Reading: 9.6 A
